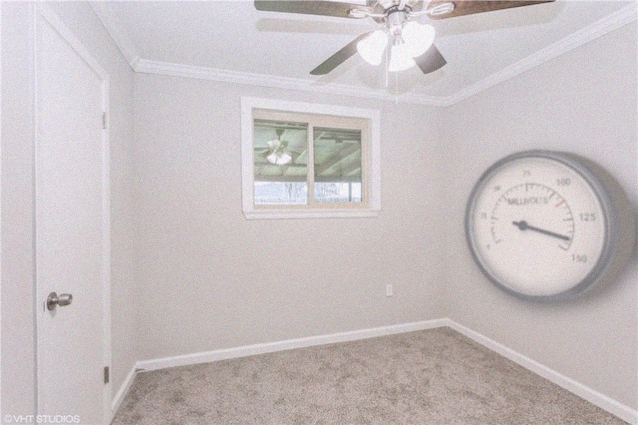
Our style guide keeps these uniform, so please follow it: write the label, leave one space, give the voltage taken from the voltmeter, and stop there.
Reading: 140 mV
